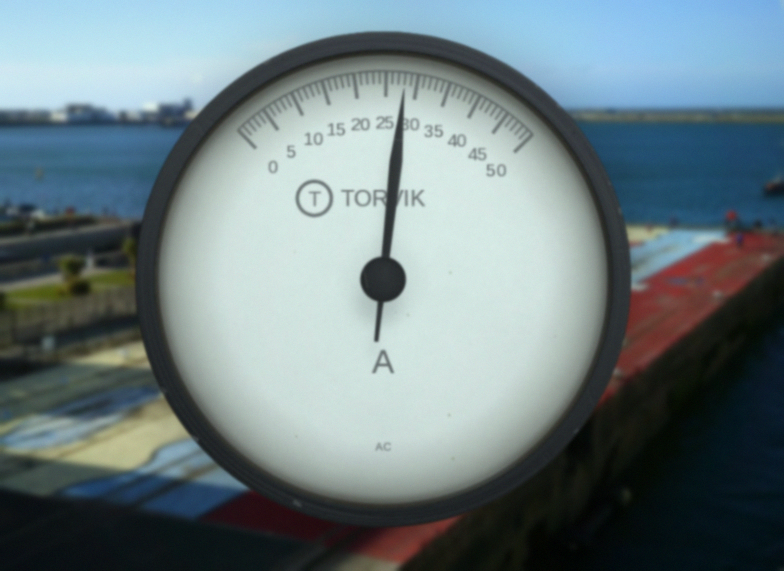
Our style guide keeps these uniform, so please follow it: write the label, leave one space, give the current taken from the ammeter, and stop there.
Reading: 28 A
